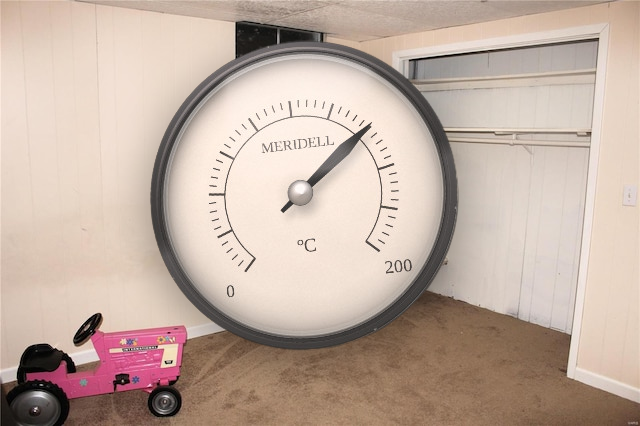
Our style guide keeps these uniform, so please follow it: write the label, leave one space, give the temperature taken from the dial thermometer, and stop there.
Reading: 140 °C
